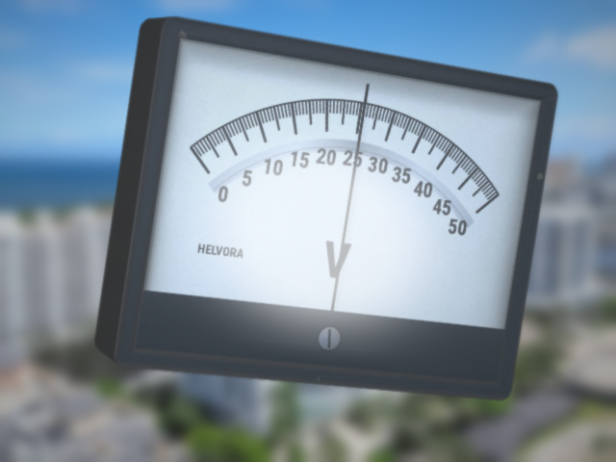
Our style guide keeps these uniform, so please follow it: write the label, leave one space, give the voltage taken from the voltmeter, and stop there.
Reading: 25 V
